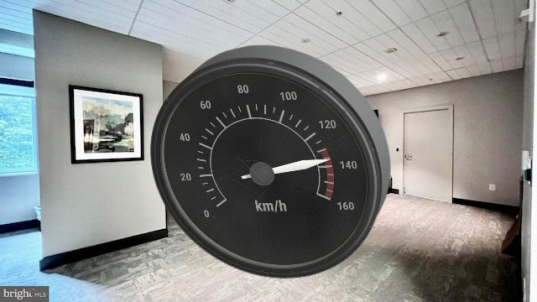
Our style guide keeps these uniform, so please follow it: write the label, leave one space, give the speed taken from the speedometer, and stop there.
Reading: 135 km/h
